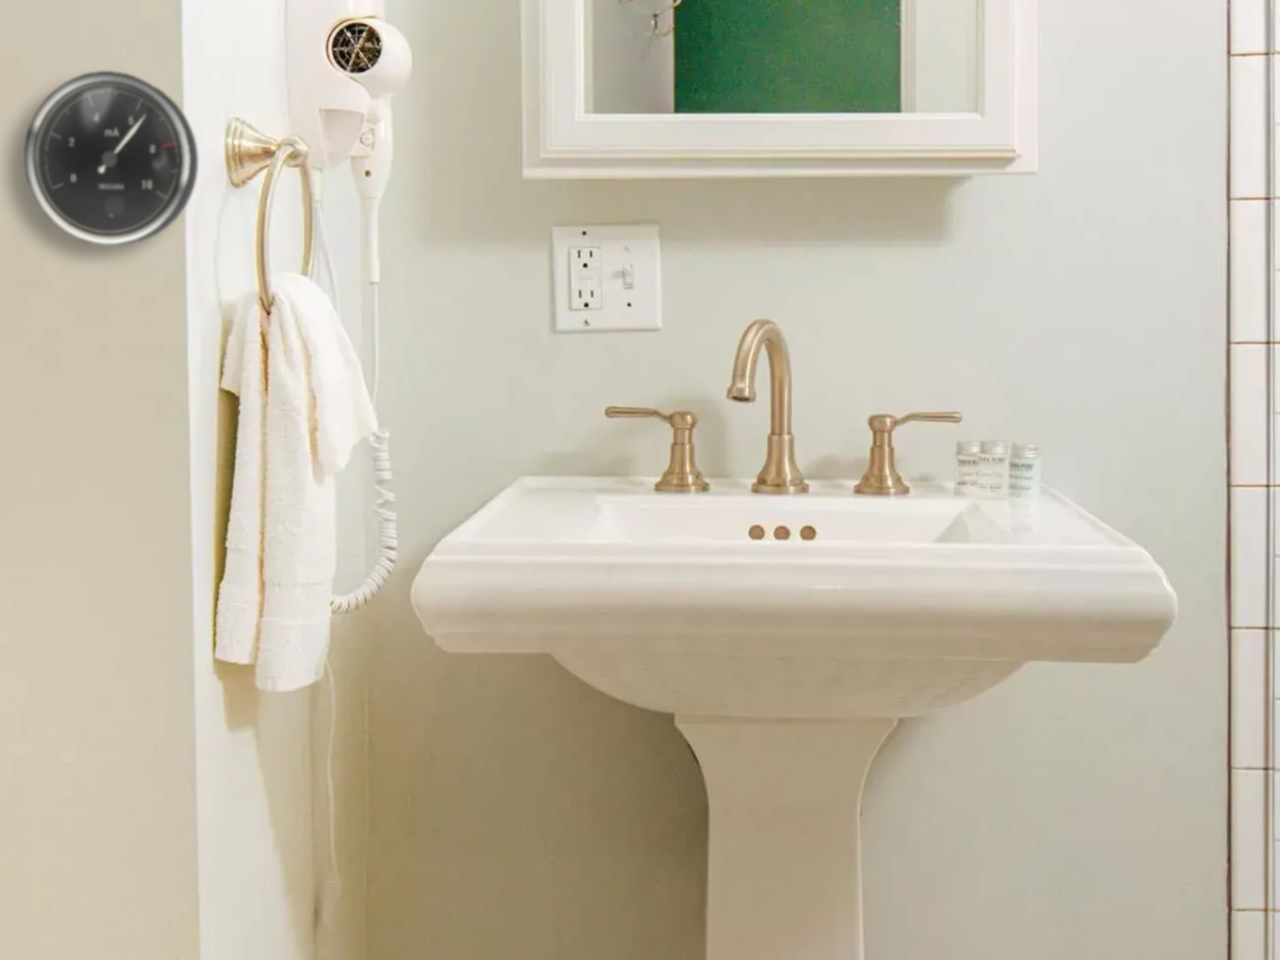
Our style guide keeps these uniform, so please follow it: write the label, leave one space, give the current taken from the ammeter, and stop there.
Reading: 6.5 mA
